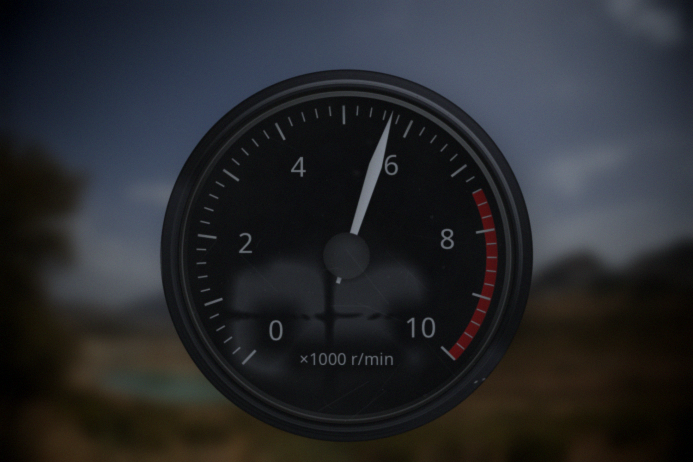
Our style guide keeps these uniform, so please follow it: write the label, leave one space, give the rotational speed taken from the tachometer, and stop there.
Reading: 5700 rpm
